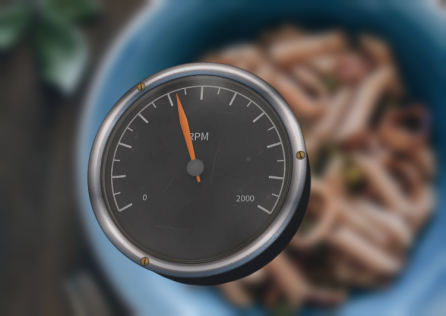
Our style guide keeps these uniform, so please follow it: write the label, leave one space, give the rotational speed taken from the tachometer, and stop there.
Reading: 850 rpm
